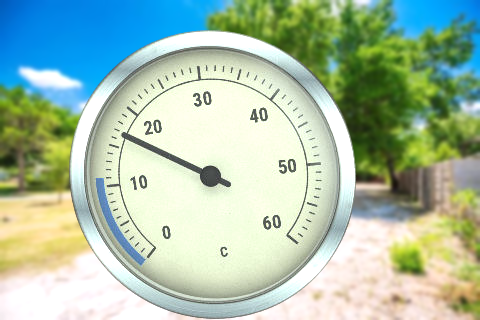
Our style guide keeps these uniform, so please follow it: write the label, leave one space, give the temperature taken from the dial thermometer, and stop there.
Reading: 17 °C
